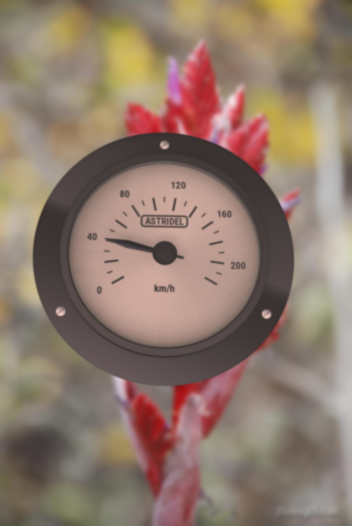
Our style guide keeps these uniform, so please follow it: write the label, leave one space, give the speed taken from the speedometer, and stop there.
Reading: 40 km/h
